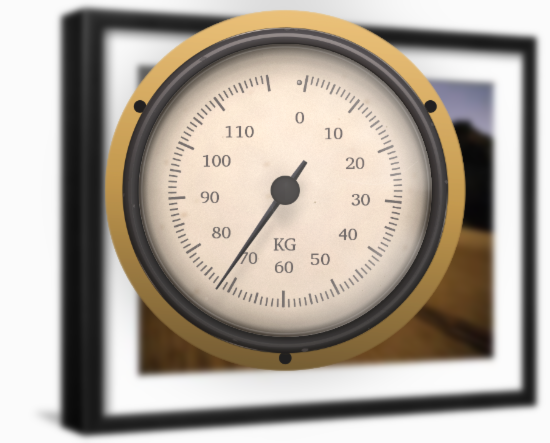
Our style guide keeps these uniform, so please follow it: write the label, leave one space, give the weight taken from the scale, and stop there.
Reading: 72 kg
